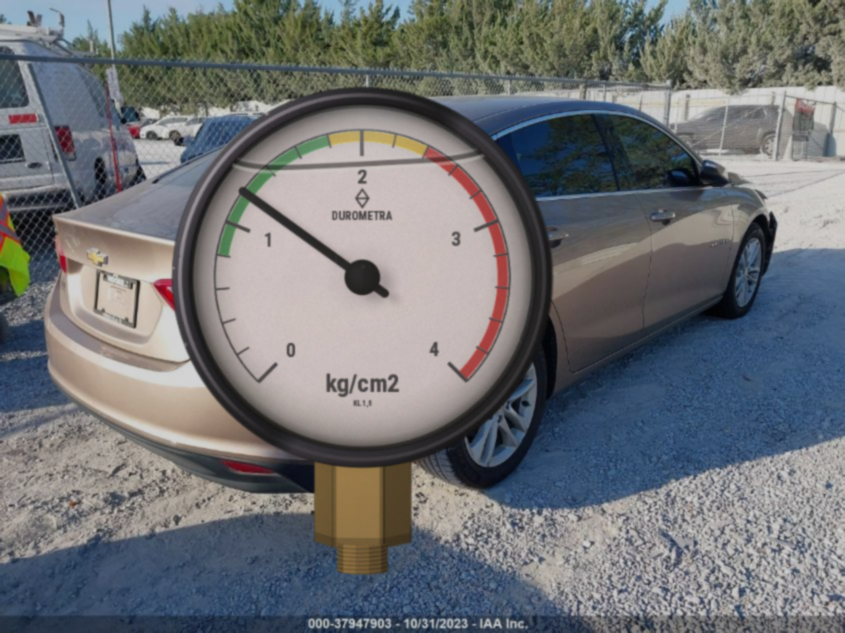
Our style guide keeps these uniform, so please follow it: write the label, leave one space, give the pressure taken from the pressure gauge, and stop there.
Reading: 1.2 kg/cm²
